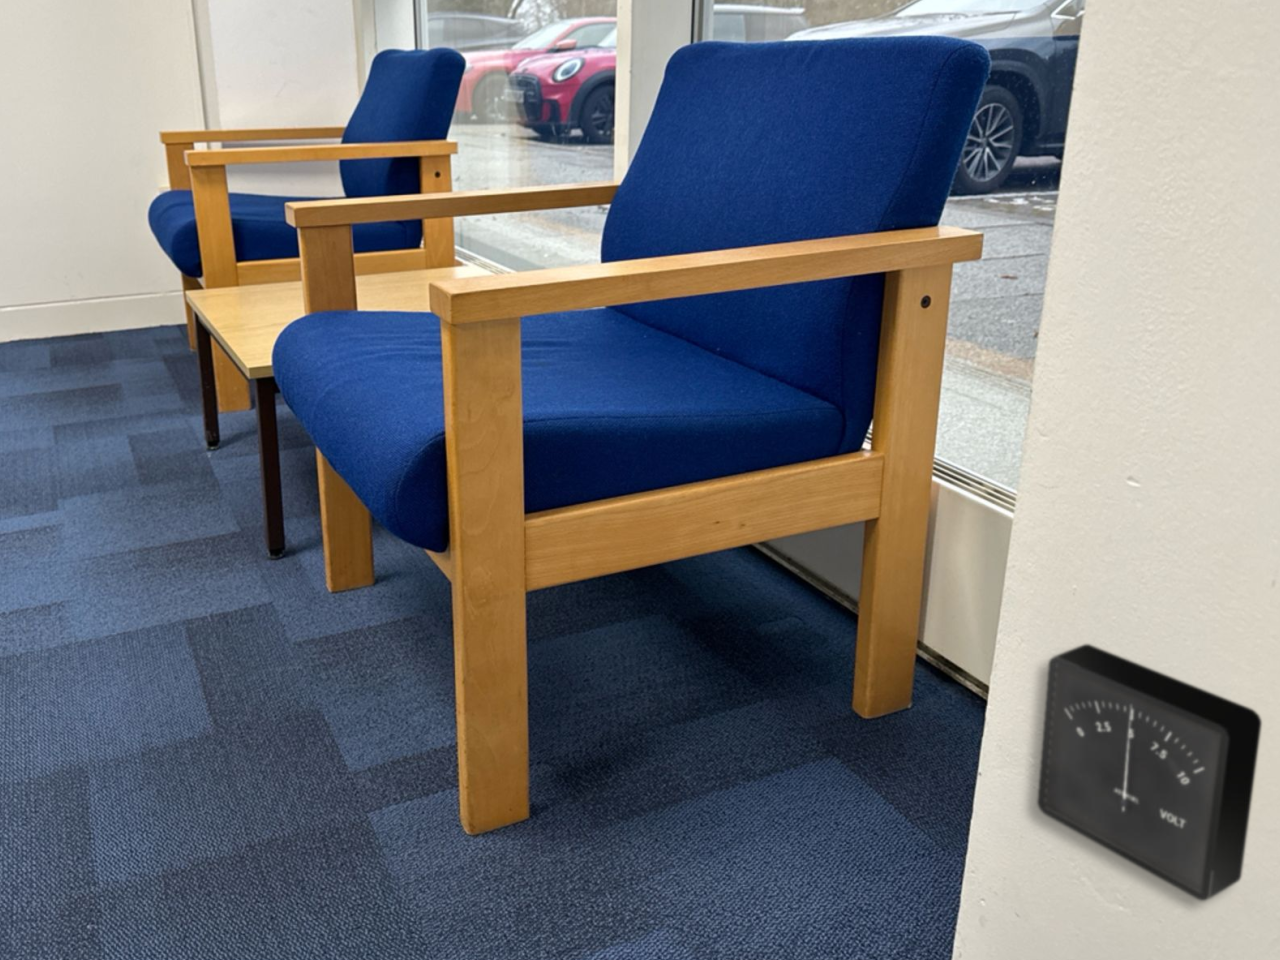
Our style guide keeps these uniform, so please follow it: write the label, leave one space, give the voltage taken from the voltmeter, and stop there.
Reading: 5 V
